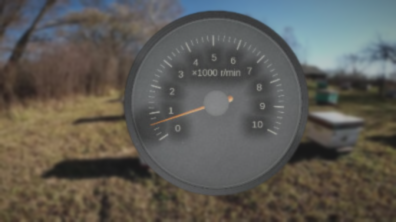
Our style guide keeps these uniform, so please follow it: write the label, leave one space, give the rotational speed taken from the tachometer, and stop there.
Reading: 600 rpm
